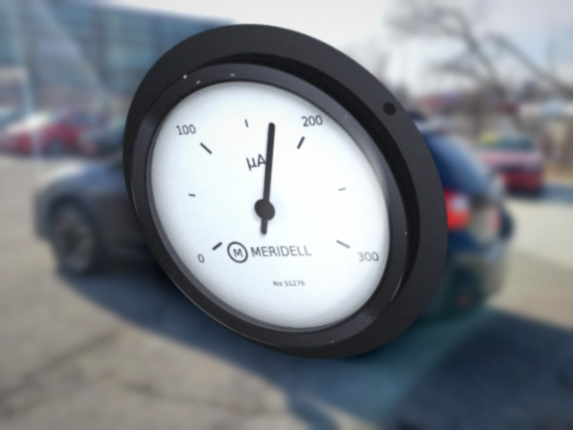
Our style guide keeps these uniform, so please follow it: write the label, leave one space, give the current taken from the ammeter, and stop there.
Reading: 175 µA
